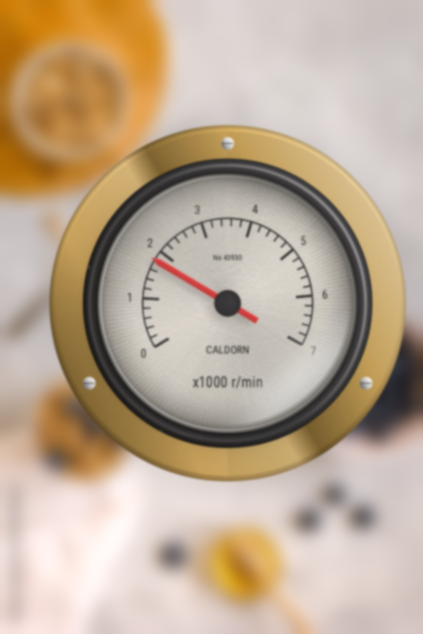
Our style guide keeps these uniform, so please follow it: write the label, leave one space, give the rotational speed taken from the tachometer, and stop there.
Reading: 1800 rpm
